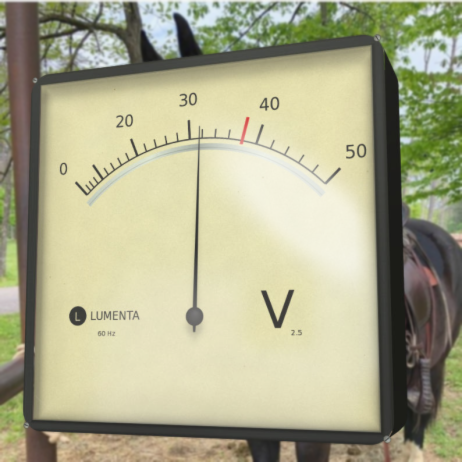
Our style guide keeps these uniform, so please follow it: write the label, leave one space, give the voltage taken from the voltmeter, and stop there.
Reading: 32 V
